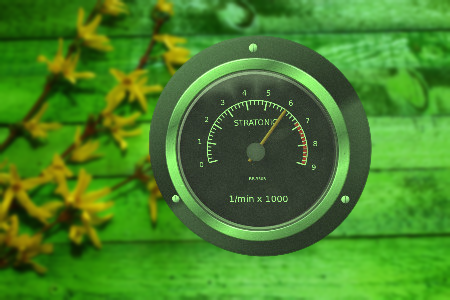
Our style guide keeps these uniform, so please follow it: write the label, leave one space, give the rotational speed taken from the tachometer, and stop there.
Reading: 6000 rpm
